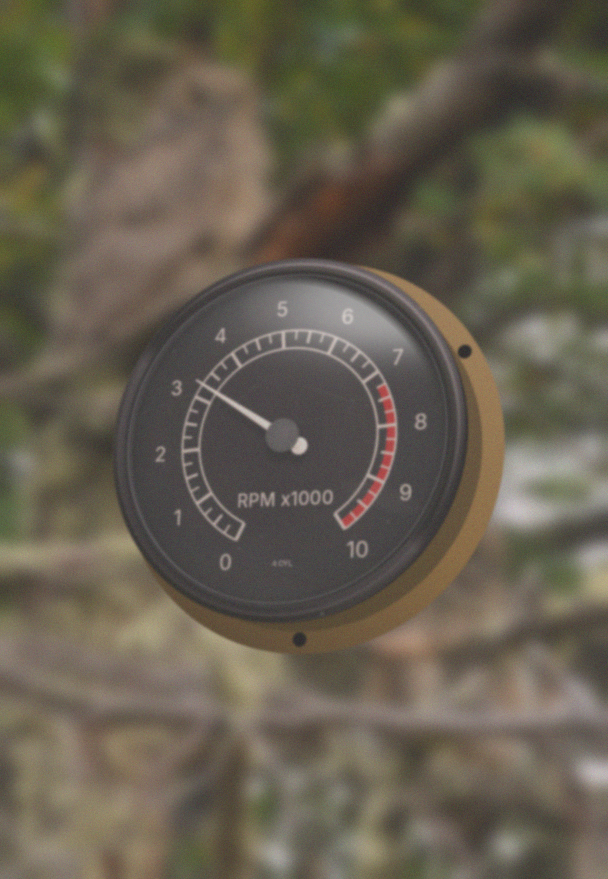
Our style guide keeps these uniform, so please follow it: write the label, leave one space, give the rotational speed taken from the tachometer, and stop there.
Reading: 3250 rpm
